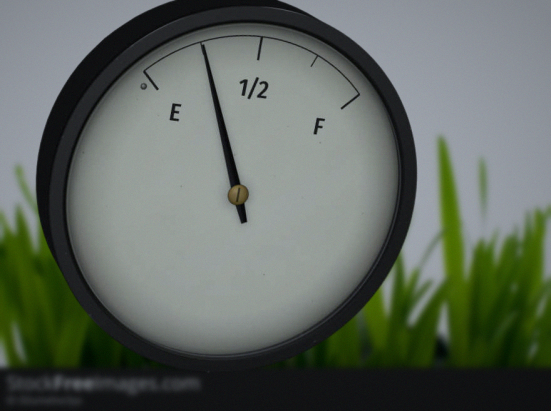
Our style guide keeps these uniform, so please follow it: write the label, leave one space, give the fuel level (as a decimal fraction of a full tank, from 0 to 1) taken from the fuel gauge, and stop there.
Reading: 0.25
